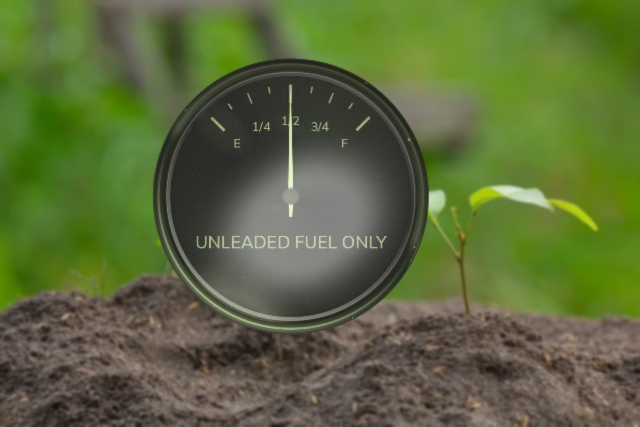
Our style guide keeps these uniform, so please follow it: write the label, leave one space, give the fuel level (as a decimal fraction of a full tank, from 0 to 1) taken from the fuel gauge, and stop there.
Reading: 0.5
